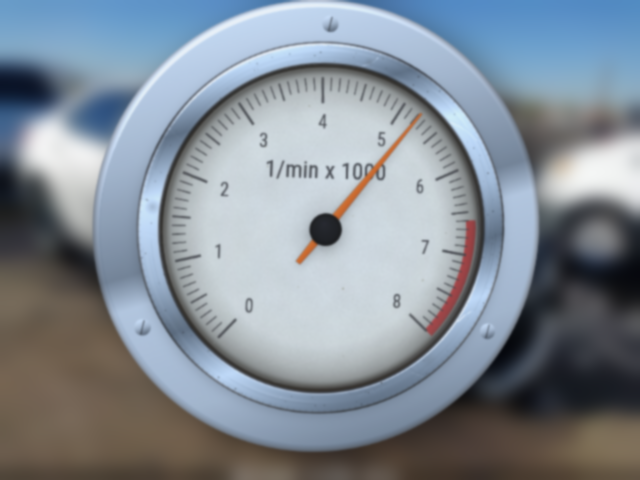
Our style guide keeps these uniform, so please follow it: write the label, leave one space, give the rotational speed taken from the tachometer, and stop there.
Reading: 5200 rpm
